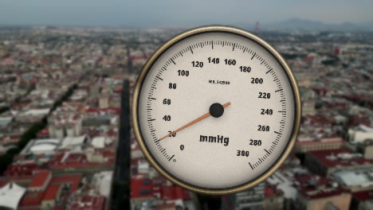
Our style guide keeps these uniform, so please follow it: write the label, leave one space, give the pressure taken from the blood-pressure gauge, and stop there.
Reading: 20 mmHg
